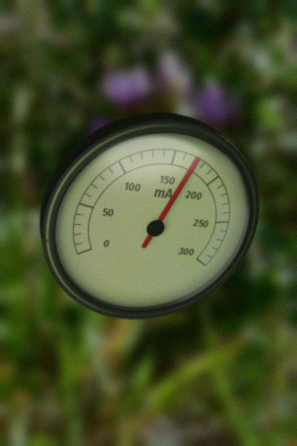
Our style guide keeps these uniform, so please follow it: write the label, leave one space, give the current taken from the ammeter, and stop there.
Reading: 170 mA
